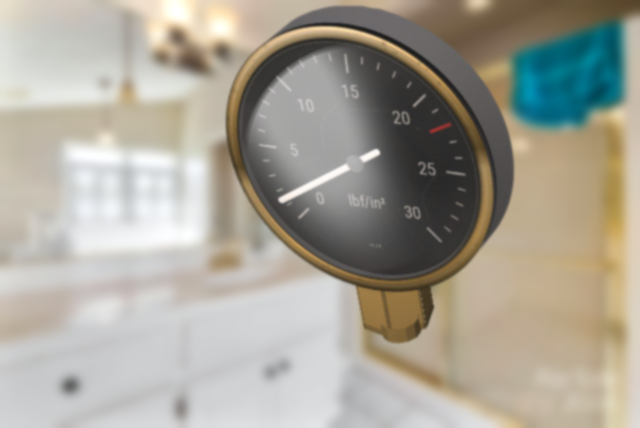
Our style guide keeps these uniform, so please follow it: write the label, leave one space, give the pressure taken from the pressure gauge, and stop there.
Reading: 1.5 psi
